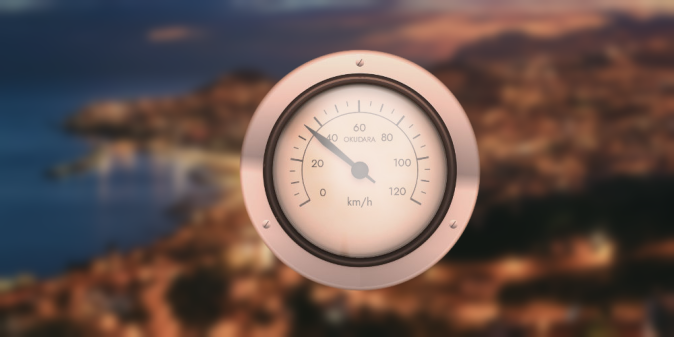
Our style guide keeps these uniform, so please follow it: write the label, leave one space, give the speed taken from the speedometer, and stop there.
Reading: 35 km/h
